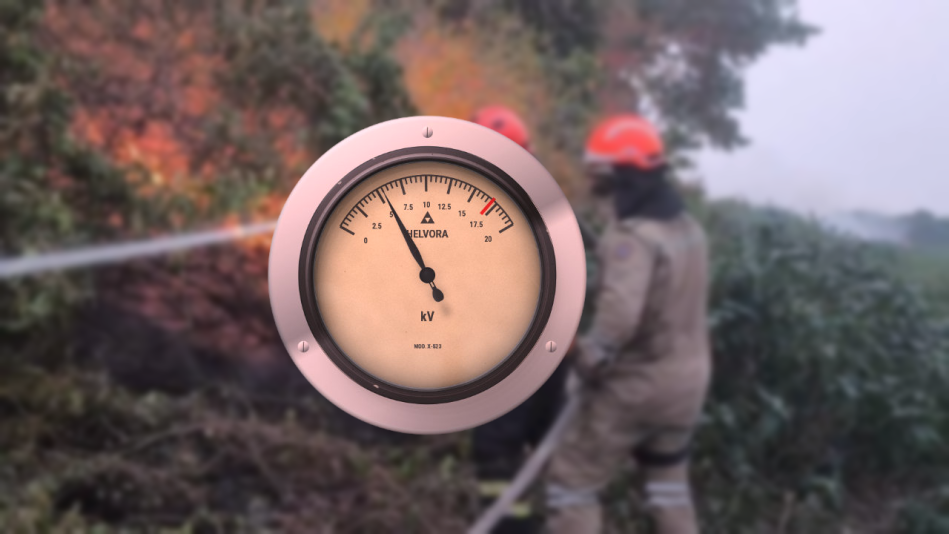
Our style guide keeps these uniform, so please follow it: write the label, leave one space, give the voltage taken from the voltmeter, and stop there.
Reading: 5.5 kV
